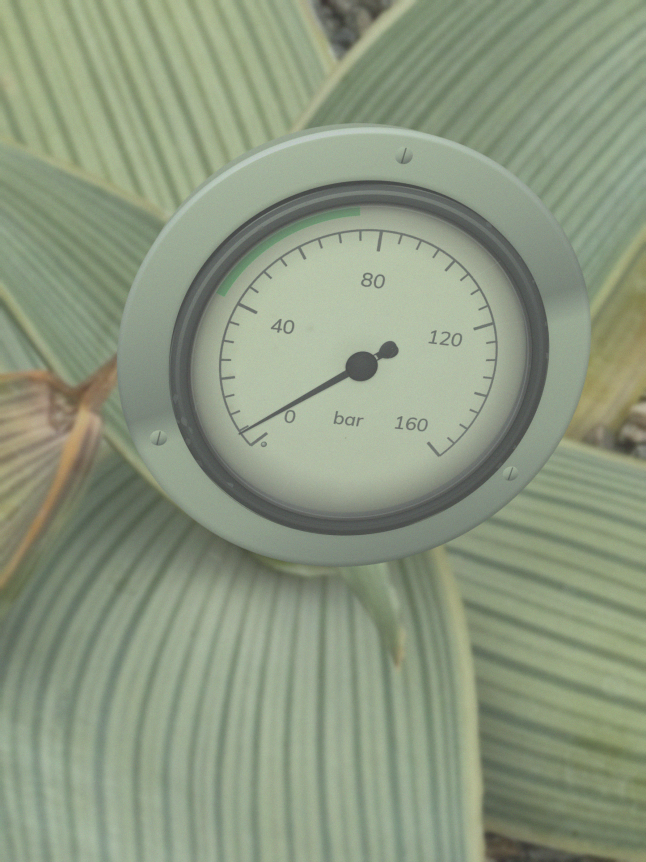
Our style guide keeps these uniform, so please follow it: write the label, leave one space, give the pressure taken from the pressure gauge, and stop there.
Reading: 5 bar
